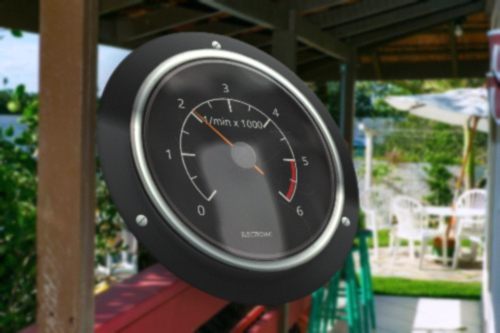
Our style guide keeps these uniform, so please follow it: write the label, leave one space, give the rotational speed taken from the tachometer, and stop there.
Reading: 2000 rpm
